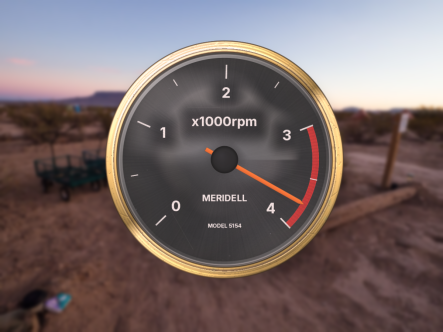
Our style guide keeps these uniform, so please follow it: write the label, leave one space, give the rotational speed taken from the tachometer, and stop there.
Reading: 3750 rpm
